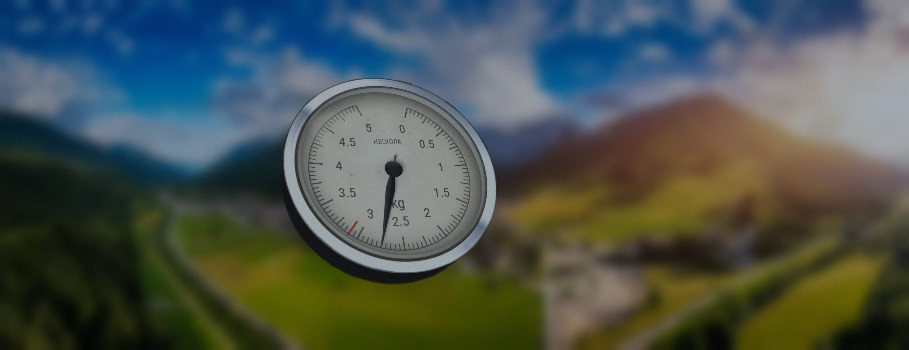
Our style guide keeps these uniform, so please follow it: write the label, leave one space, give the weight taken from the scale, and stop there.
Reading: 2.75 kg
